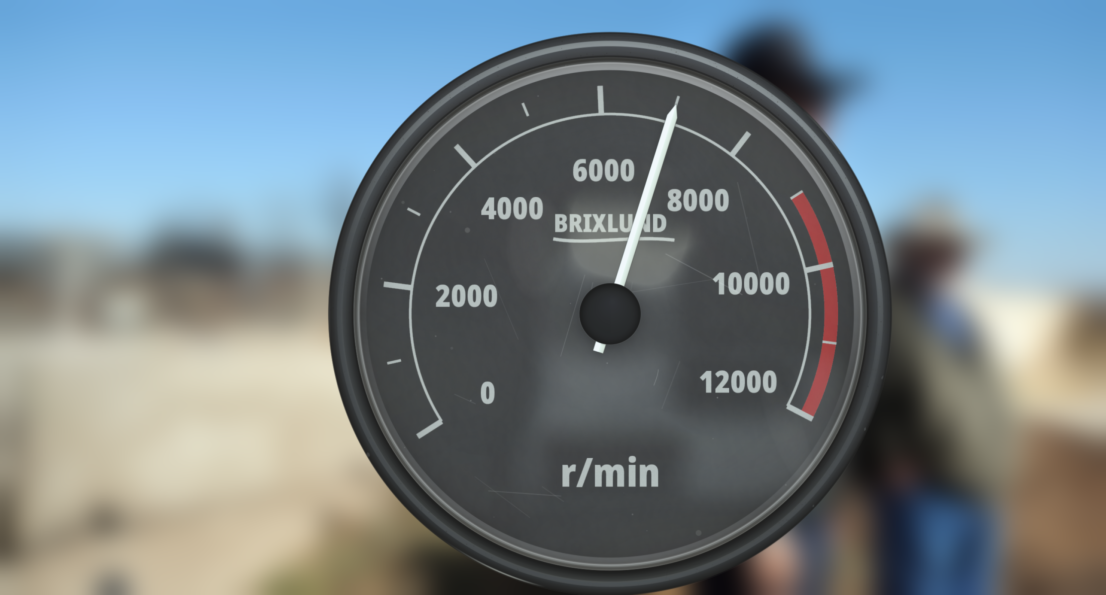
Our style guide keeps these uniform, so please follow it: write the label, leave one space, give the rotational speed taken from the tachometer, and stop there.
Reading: 7000 rpm
